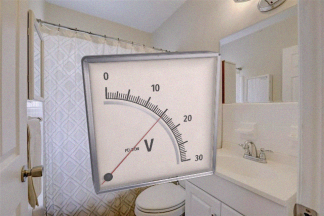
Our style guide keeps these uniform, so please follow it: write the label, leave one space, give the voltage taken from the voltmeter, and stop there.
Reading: 15 V
